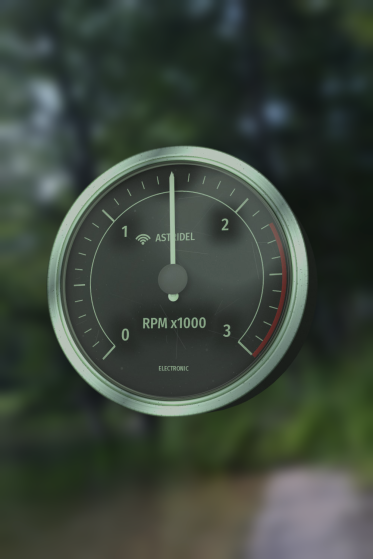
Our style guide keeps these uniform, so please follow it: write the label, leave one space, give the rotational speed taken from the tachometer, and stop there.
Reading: 1500 rpm
